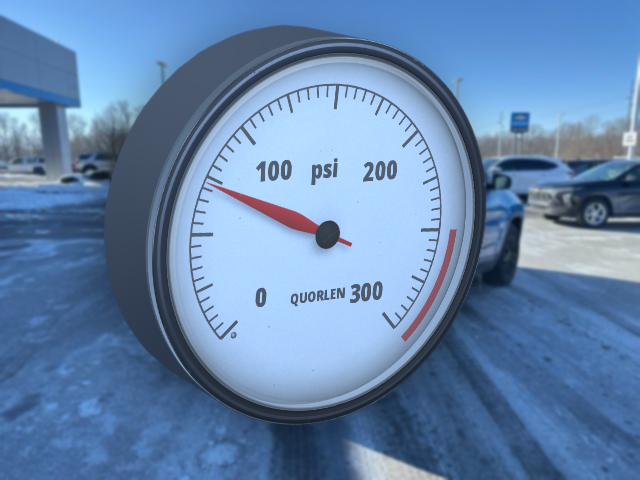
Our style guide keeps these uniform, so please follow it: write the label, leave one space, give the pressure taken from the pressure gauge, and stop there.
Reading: 72.5 psi
